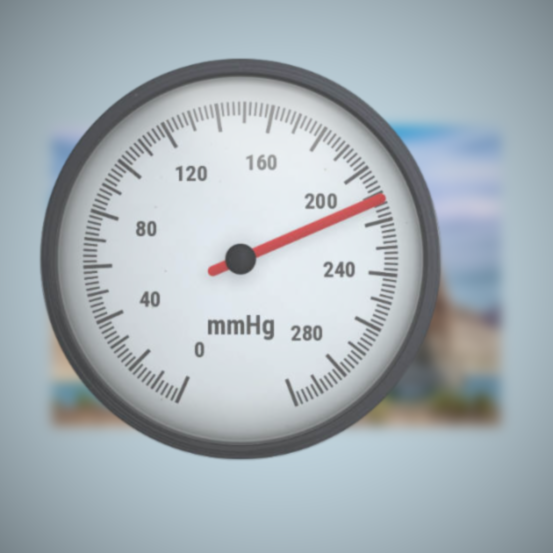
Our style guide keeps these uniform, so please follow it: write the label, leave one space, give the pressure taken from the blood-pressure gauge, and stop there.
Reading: 212 mmHg
